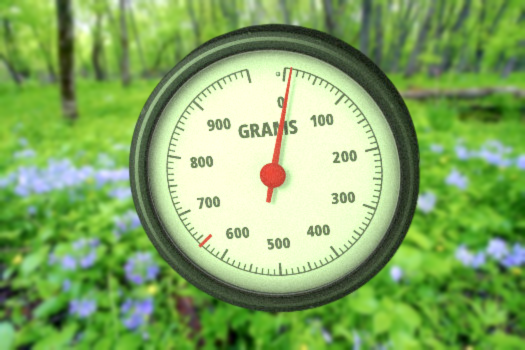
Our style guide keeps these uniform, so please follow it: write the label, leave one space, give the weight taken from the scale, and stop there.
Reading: 10 g
